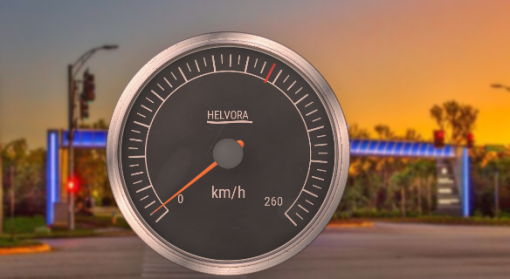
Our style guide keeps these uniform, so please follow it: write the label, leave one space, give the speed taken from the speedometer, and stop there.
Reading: 5 km/h
